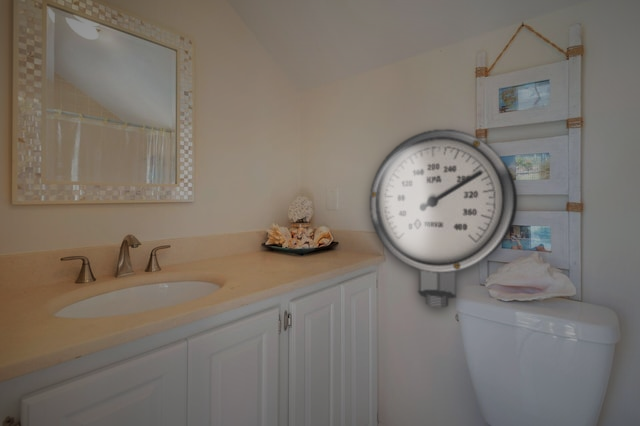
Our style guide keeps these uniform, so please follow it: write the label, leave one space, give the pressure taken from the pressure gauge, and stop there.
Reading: 290 kPa
